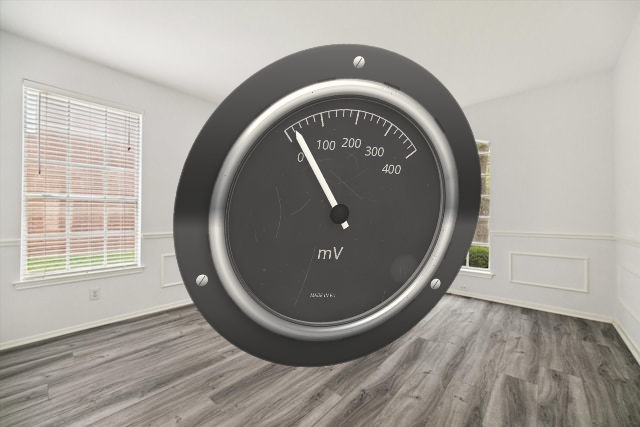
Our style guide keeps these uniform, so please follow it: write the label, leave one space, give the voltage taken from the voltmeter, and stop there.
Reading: 20 mV
